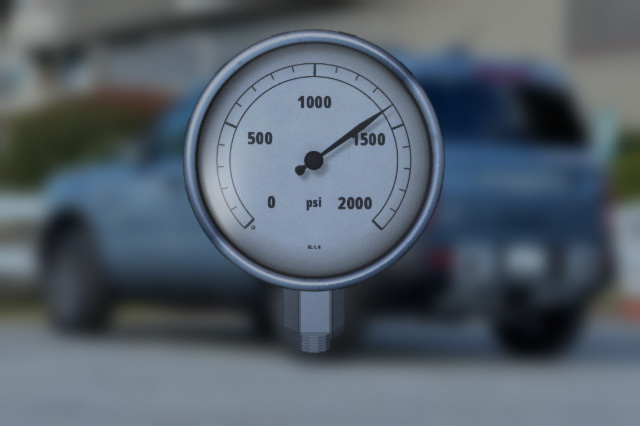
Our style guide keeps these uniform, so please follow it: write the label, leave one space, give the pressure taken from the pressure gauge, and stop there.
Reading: 1400 psi
